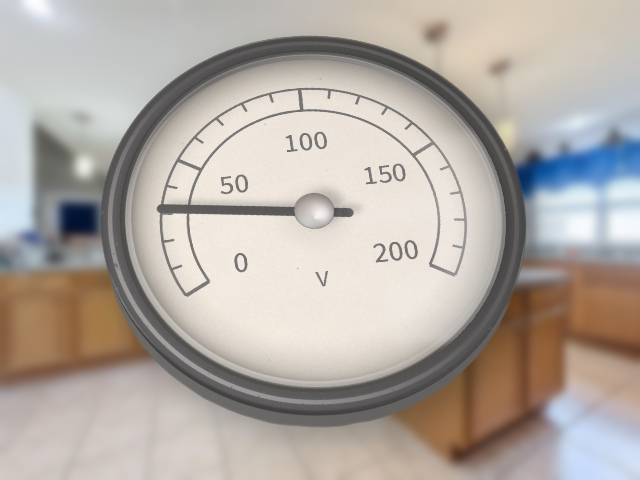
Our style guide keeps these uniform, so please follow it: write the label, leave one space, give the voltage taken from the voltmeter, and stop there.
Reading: 30 V
